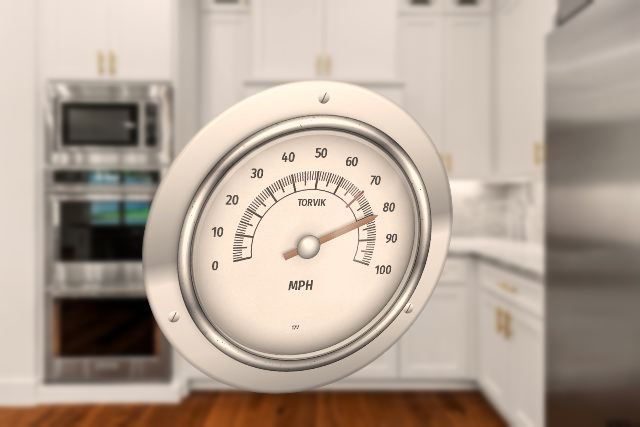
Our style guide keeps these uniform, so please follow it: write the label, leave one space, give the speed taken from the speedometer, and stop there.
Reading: 80 mph
